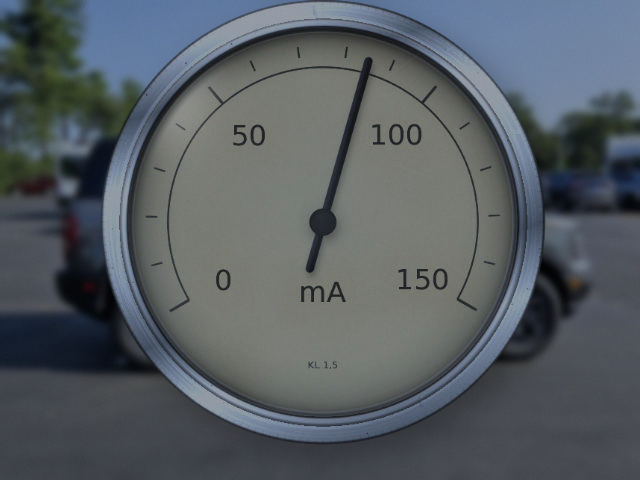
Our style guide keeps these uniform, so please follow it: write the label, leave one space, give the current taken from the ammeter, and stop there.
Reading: 85 mA
